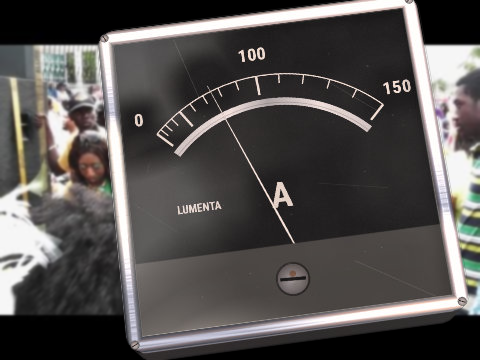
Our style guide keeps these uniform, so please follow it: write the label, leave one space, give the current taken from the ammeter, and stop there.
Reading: 75 A
